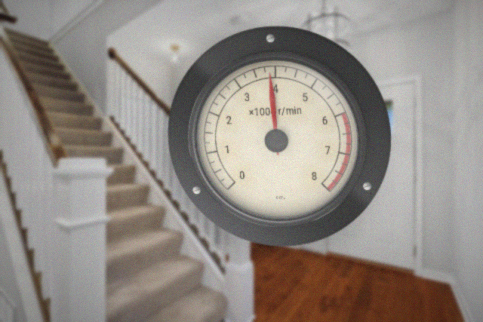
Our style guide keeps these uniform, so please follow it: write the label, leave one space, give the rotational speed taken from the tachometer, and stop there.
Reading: 3875 rpm
